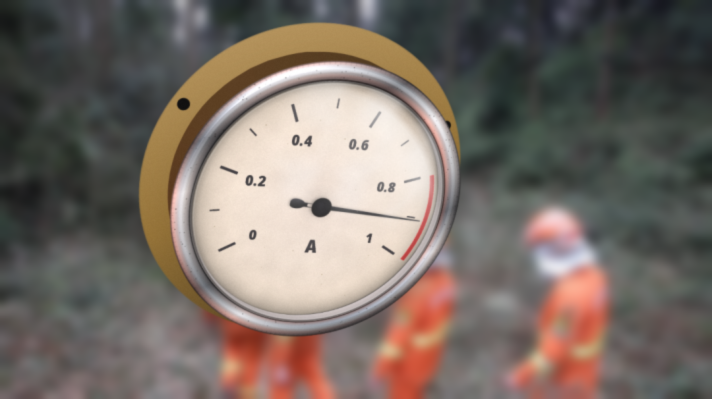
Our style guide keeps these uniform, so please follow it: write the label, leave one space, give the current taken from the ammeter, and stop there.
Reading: 0.9 A
